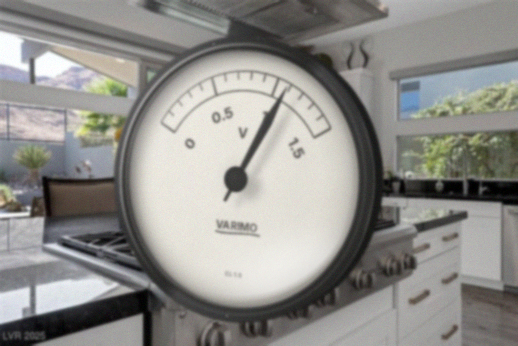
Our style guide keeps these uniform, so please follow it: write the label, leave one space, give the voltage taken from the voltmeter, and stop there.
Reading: 1.1 V
